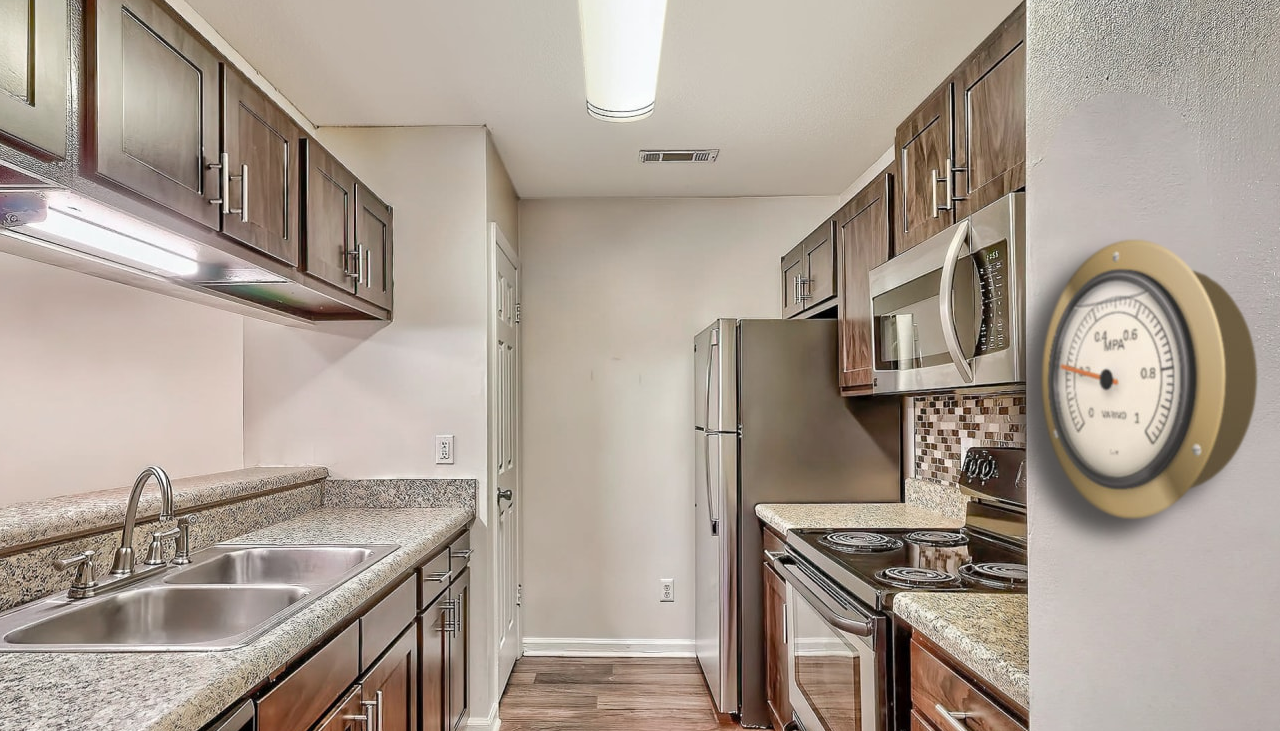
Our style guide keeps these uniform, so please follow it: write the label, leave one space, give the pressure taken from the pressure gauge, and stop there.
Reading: 0.2 MPa
